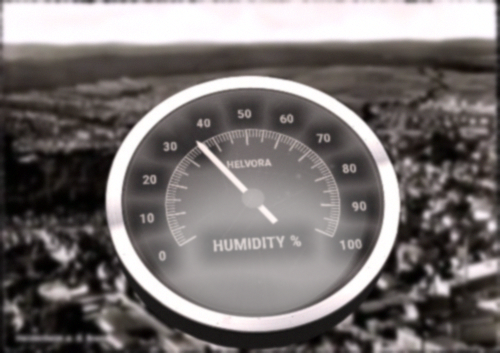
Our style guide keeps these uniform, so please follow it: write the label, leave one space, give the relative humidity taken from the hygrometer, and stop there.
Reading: 35 %
